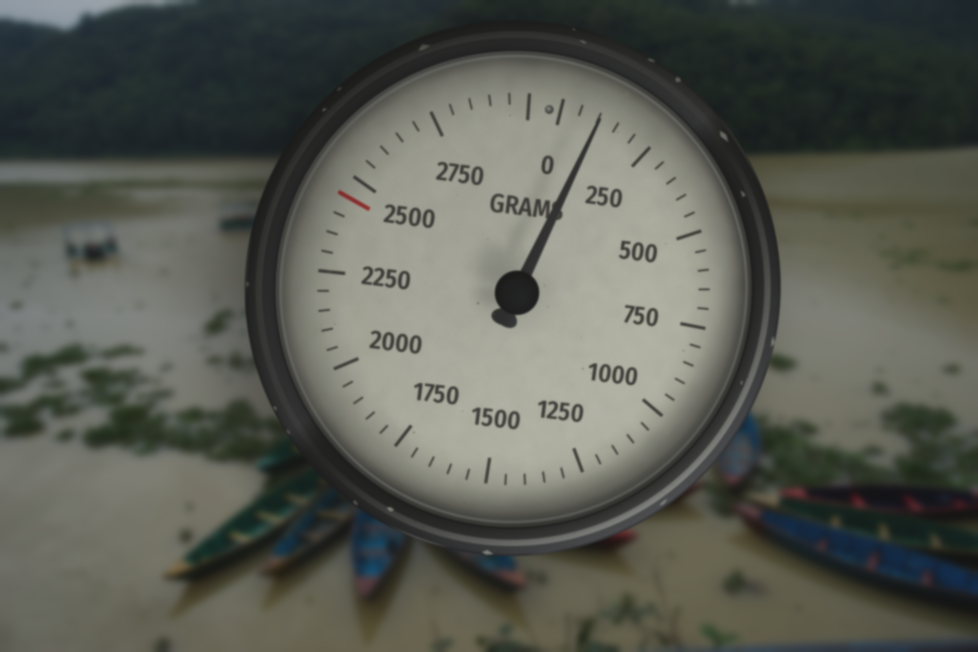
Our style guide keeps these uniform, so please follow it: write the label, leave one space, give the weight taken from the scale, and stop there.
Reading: 100 g
